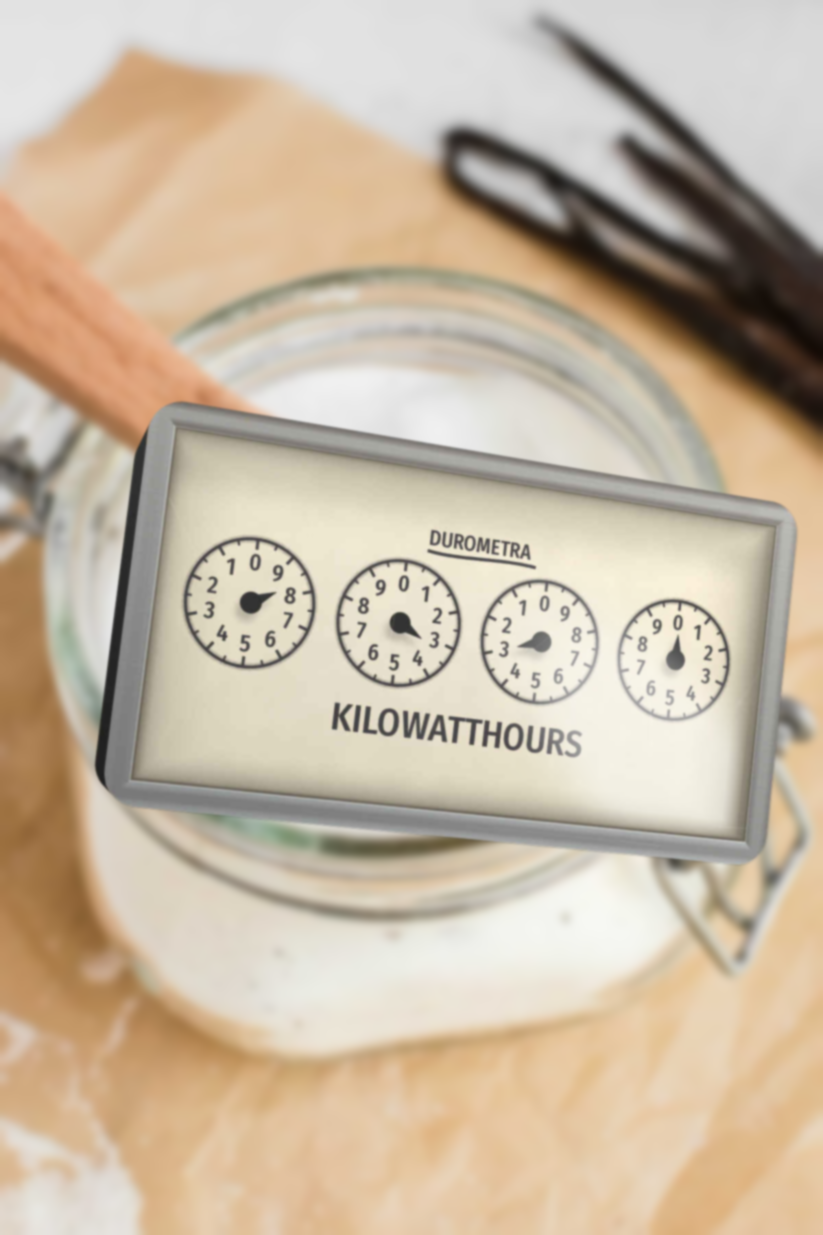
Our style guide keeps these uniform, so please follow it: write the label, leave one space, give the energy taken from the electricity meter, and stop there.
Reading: 8330 kWh
